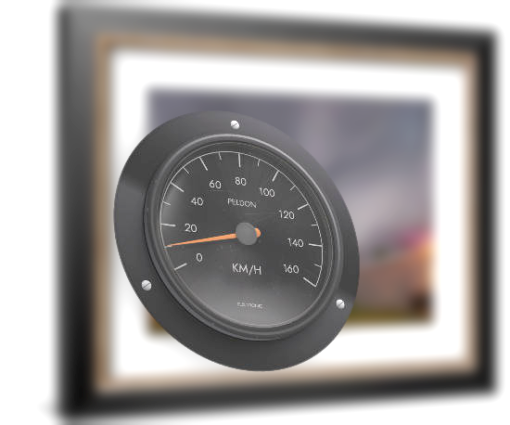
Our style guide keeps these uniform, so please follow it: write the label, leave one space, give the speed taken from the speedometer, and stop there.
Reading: 10 km/h
